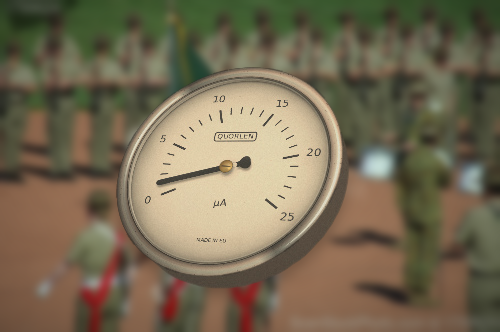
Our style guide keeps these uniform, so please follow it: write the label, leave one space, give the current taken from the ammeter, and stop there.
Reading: 1 µA
